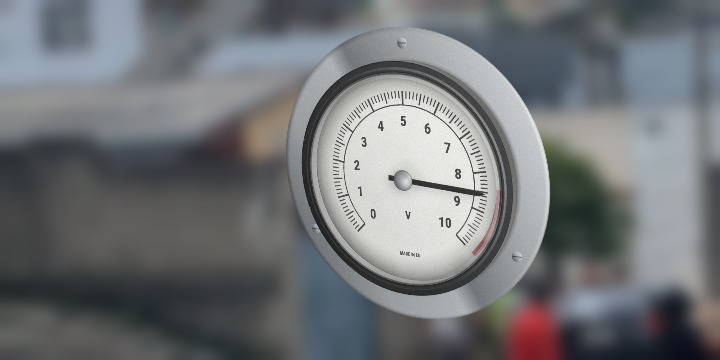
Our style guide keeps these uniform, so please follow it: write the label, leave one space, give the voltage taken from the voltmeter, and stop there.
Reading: 8.5 V
